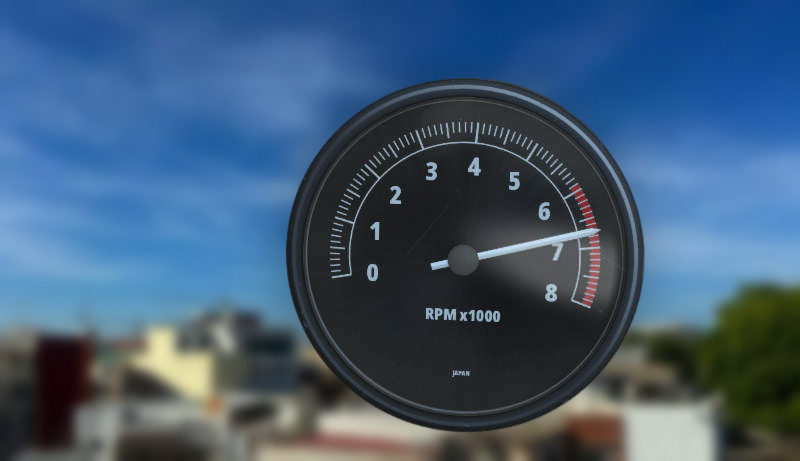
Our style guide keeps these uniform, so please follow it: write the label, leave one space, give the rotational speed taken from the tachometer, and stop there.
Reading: 6700 rpm
